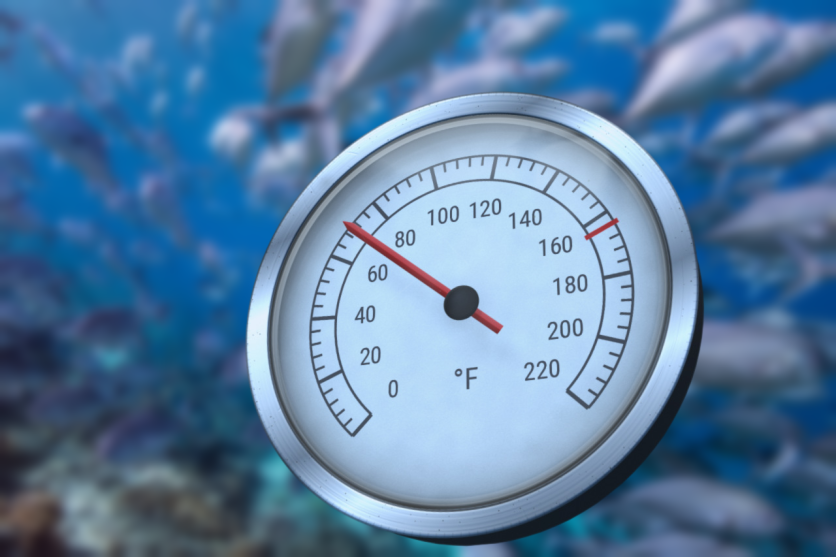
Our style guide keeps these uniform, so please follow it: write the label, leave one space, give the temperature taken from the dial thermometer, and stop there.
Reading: 70 °F
